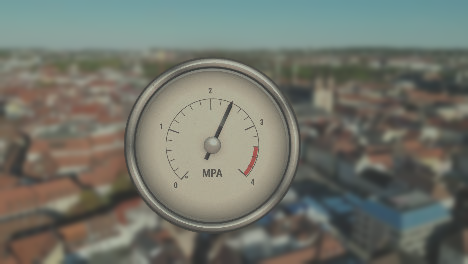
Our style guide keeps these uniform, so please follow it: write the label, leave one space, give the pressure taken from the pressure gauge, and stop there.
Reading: 2.4 MPa
